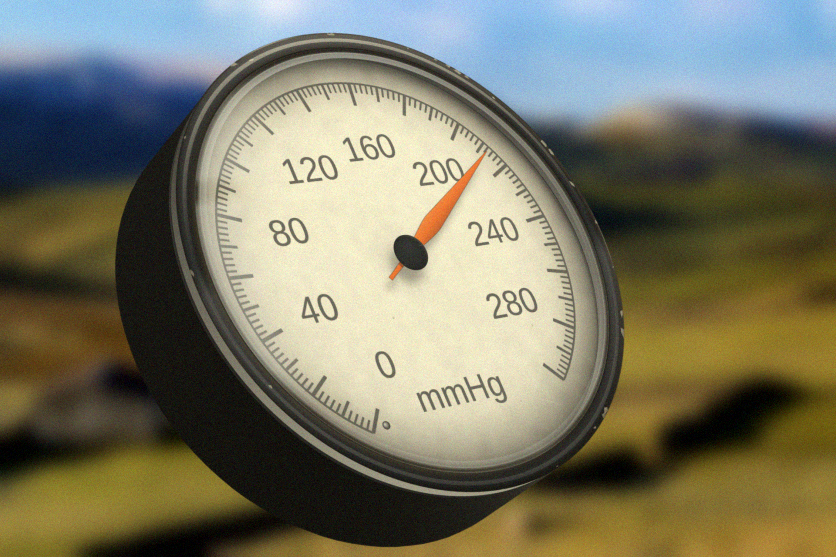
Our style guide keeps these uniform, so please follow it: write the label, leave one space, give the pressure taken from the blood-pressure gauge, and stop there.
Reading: 212 mmHg
